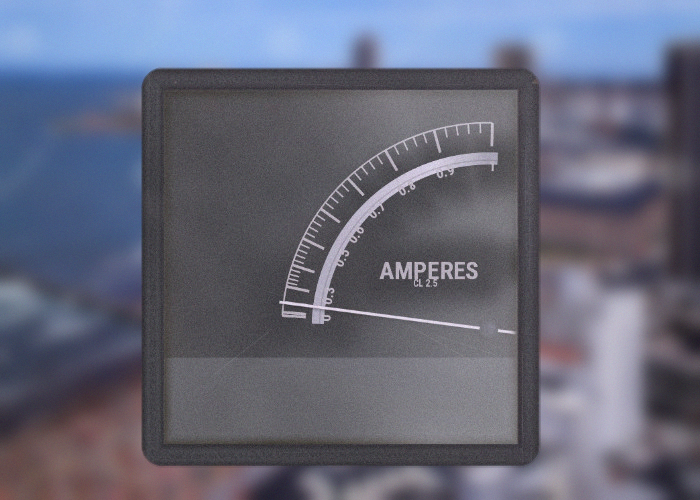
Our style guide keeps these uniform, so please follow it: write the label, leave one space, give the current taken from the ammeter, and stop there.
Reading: 0.2 A
